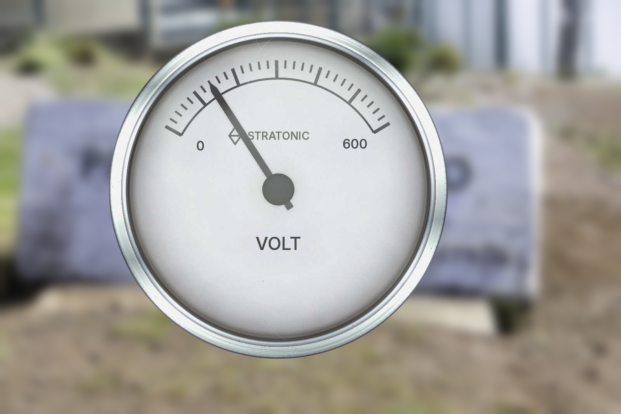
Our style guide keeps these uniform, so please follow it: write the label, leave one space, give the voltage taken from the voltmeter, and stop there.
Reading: 140 V
